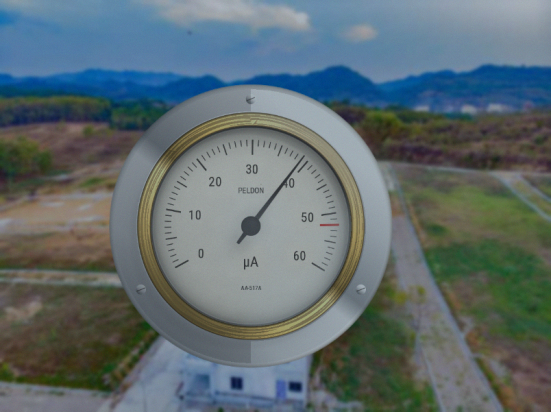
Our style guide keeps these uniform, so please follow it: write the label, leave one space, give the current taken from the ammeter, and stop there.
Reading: 39 µA
